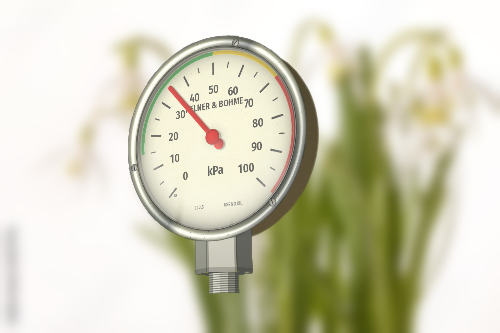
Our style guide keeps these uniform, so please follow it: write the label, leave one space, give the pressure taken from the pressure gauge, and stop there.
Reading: 35 kPa
